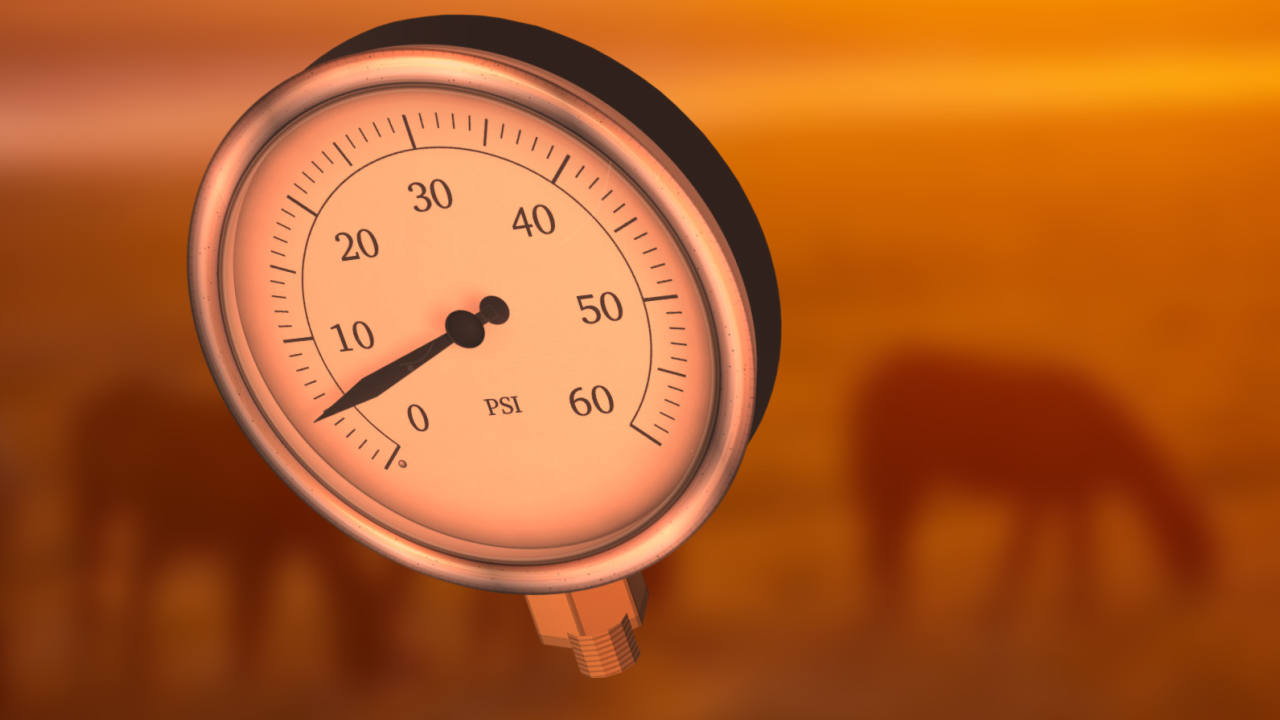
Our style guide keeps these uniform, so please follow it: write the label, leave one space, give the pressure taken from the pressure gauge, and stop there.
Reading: 5 psi
